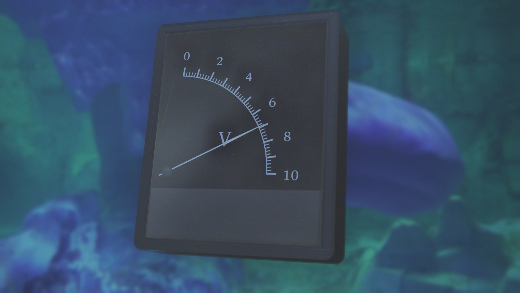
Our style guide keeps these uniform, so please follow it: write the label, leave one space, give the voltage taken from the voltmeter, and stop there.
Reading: 7 V
